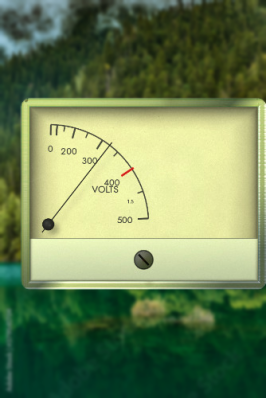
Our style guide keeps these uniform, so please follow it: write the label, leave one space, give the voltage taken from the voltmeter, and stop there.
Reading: 325 V
